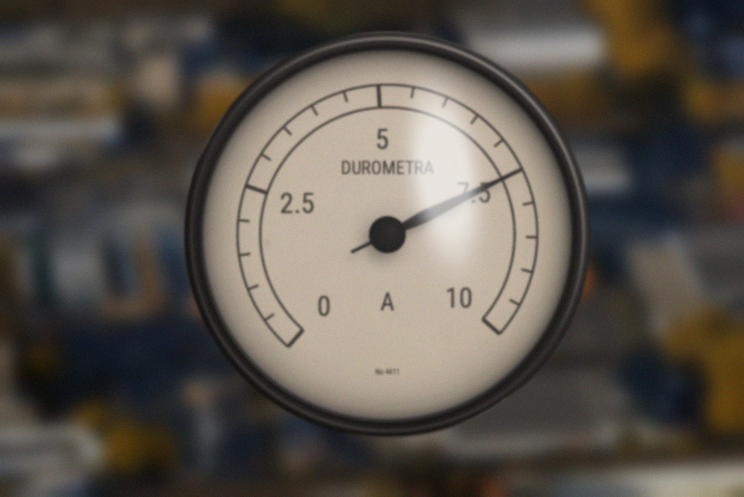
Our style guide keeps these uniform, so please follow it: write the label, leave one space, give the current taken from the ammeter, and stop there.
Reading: 7.5 A
